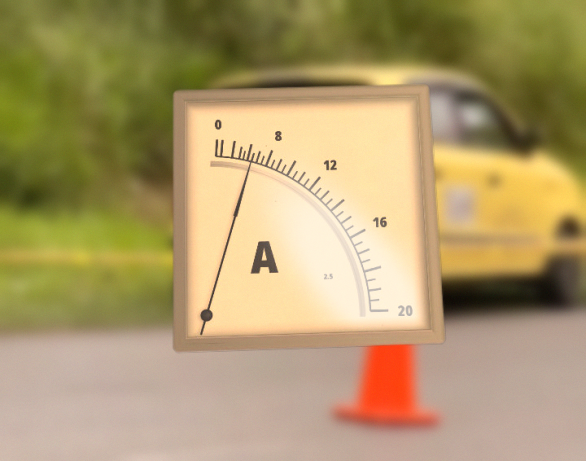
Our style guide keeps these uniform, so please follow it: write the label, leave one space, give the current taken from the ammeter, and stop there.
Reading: 6.5 A
